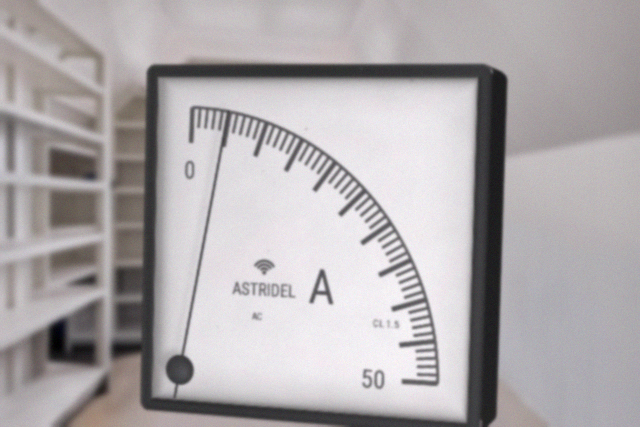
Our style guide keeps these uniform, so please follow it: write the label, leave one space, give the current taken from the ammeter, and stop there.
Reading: 5 A
